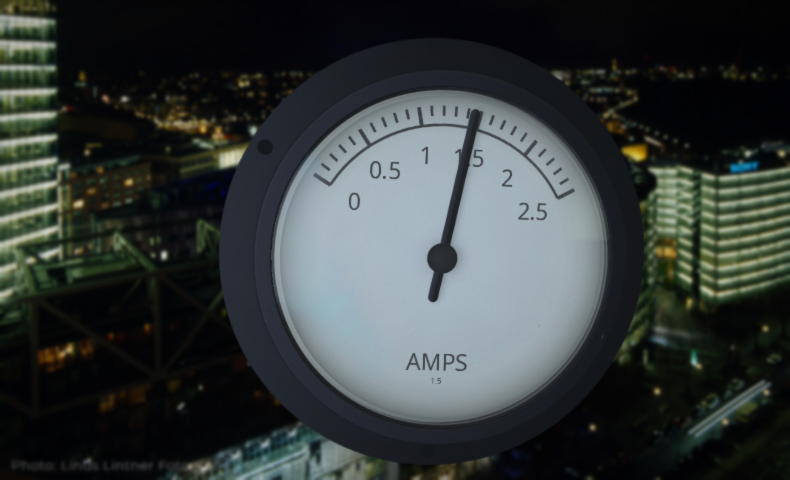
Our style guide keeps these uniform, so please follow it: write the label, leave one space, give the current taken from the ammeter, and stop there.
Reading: 1.45 A
